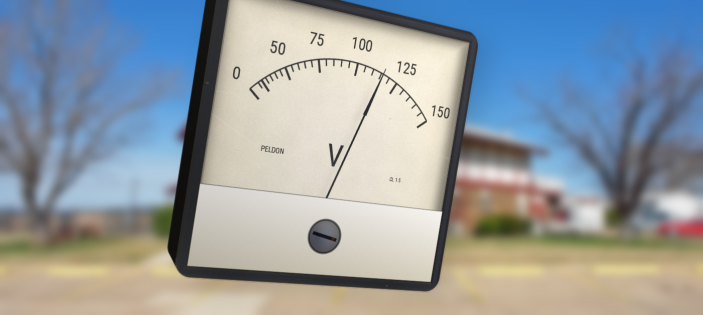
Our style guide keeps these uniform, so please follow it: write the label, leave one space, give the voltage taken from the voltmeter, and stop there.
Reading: 115 V
